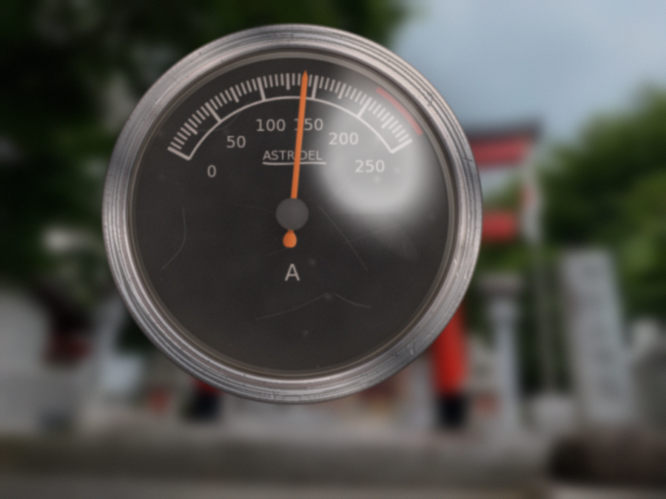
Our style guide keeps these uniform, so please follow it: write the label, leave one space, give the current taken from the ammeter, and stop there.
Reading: 140 A
